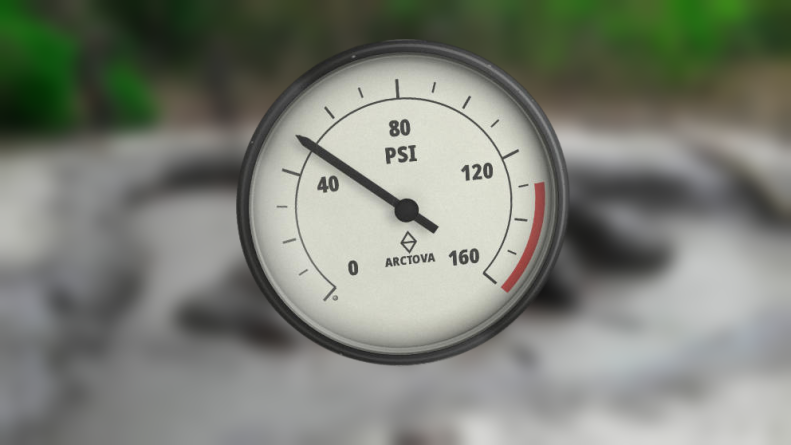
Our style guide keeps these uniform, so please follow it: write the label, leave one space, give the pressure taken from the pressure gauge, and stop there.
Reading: 50 psi
